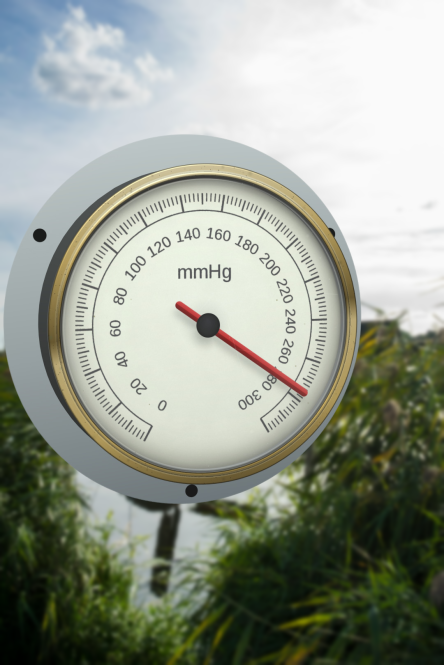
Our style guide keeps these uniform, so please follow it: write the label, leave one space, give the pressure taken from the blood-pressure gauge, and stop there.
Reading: 276 mmHg
